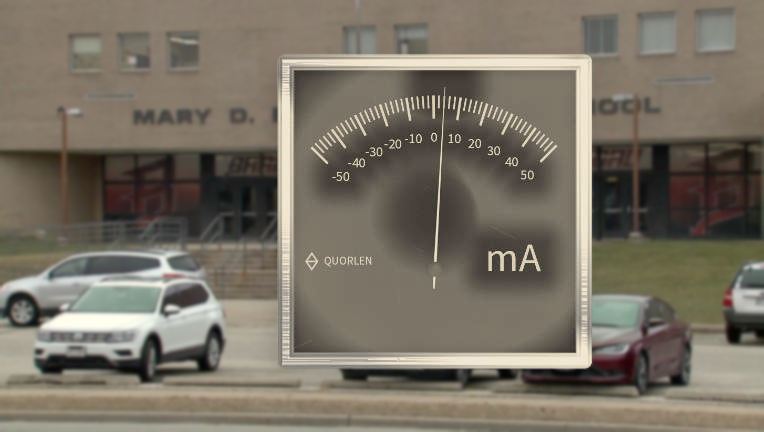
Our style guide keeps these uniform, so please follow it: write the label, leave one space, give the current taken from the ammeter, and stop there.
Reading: 4 mA
